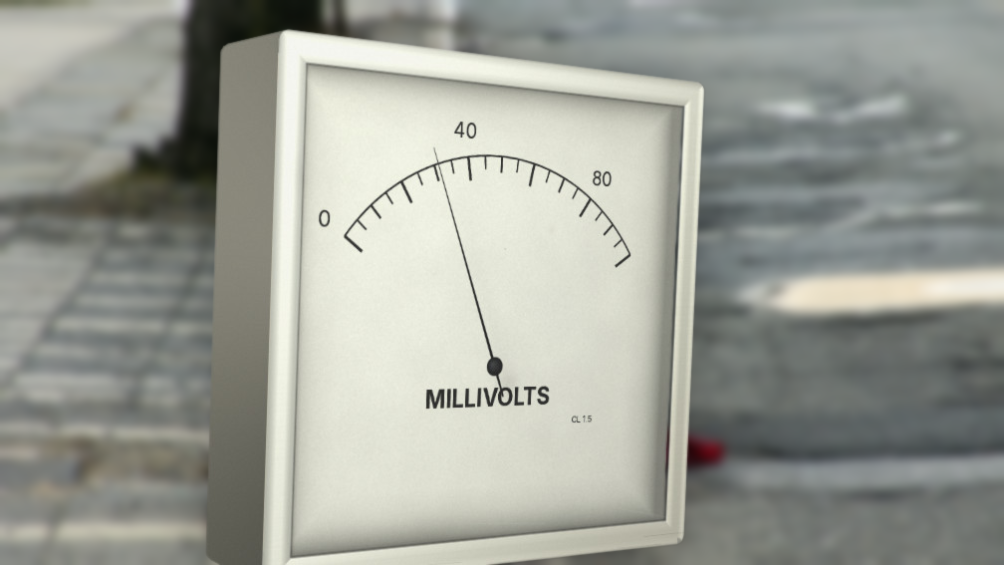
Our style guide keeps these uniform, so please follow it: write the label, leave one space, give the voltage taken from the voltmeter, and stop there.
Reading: 30 mV
